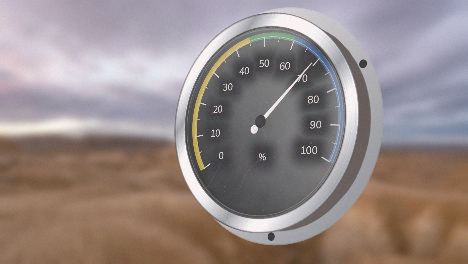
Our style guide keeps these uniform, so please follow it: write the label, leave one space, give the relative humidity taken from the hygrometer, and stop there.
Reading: 70 %
